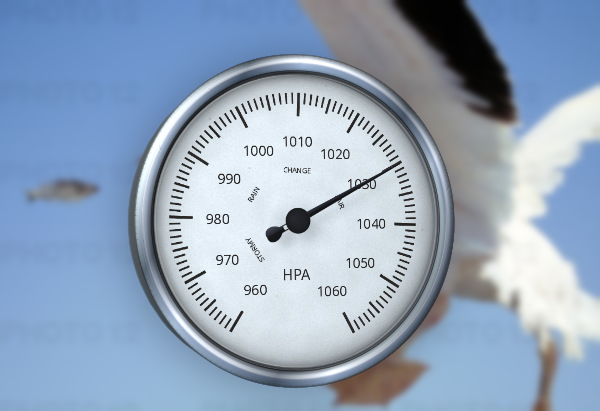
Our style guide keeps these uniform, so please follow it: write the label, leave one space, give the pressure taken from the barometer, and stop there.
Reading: 1030 hPa
